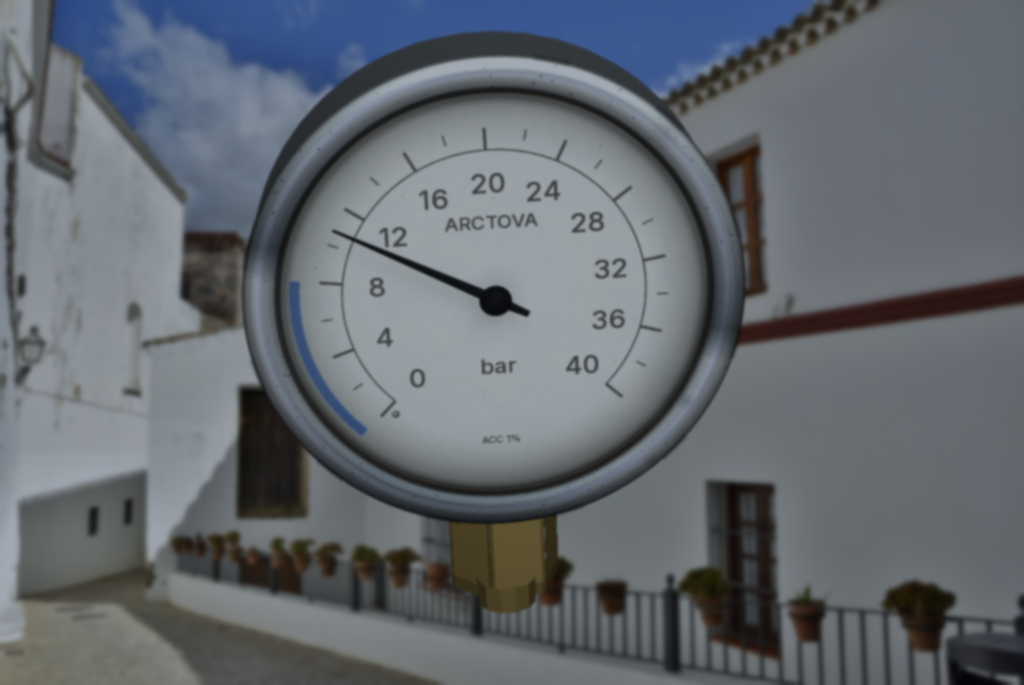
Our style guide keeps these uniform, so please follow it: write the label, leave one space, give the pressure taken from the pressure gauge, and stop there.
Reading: 11 bar
